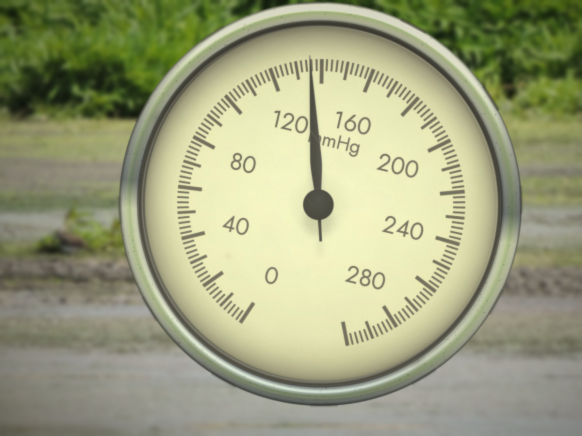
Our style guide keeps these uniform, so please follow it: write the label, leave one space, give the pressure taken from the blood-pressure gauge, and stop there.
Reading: 136 mmHg
